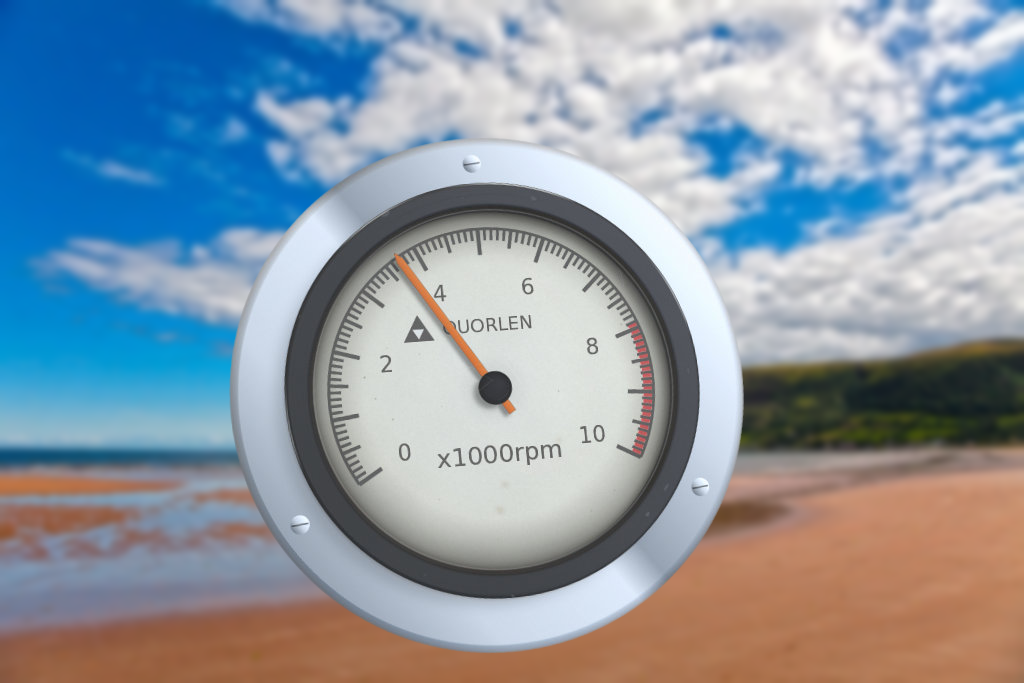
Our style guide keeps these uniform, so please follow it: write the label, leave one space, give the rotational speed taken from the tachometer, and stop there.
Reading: 3700 rpm
